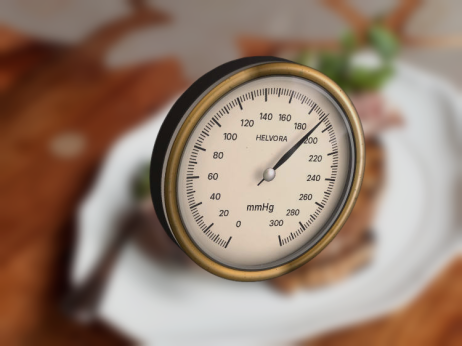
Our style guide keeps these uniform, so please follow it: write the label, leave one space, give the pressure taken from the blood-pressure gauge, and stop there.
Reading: 190 mmHg
